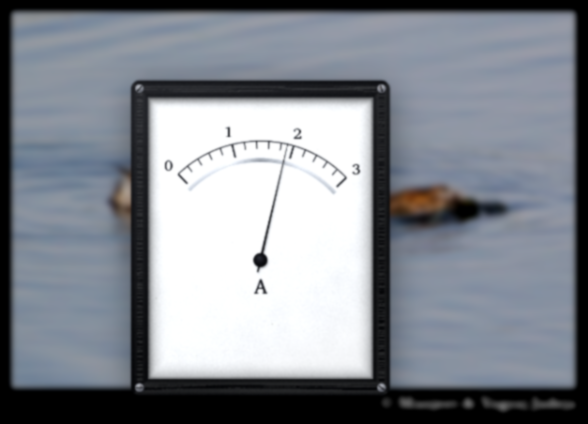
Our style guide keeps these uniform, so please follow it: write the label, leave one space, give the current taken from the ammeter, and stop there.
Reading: 1.9 A
